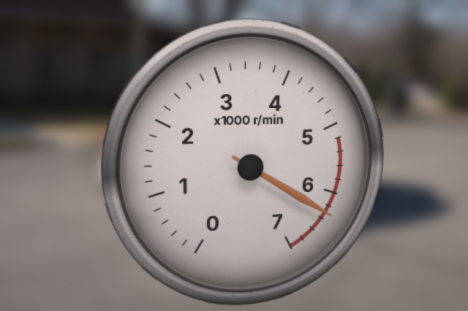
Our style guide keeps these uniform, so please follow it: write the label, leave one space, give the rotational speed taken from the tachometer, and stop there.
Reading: 6300 rpm
